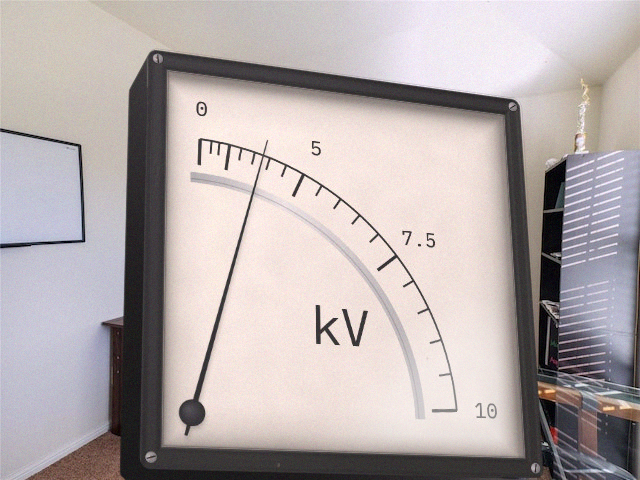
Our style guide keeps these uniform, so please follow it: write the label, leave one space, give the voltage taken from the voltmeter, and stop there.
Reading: 3.75 kV
